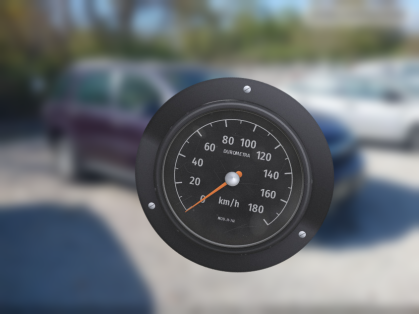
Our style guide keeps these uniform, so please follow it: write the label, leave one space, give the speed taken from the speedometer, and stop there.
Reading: 0 km/h
